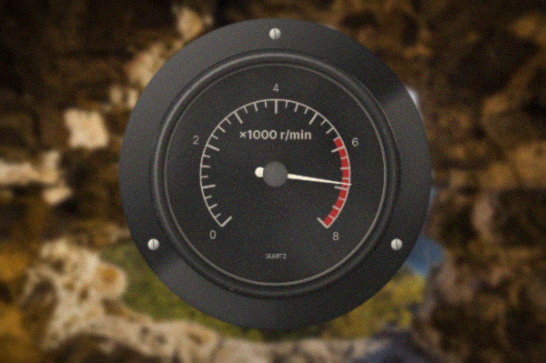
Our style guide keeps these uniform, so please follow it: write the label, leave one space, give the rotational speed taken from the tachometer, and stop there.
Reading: 6875 rpm
